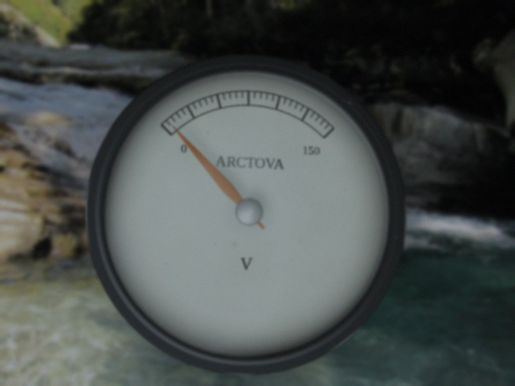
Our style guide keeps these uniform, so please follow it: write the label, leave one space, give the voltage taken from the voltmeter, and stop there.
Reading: 5 V
